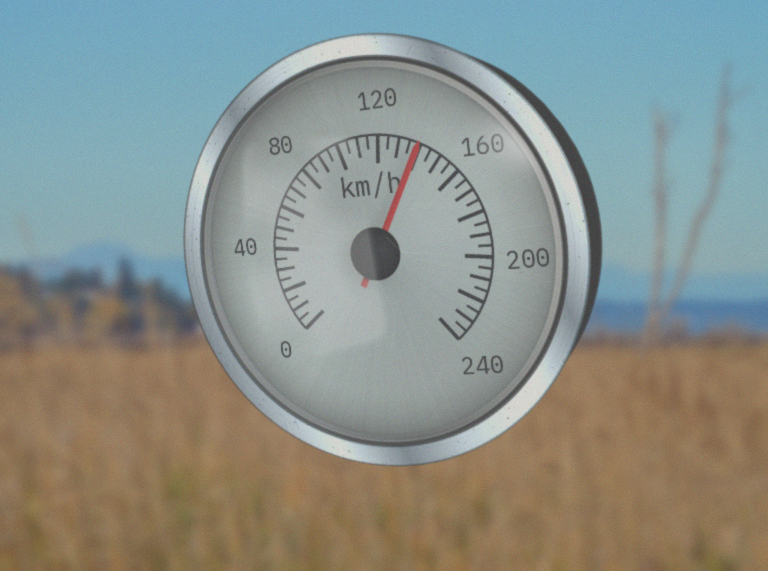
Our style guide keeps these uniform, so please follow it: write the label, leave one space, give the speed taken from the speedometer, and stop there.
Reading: 140 km/h
